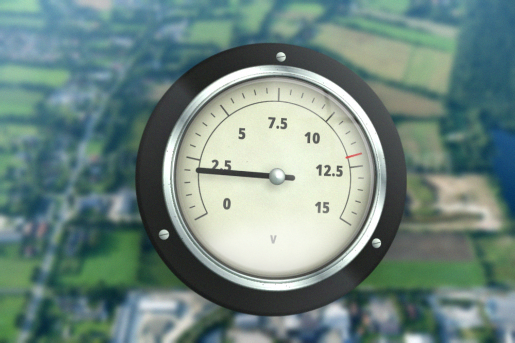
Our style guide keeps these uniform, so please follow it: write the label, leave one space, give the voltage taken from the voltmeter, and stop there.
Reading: 2 V
